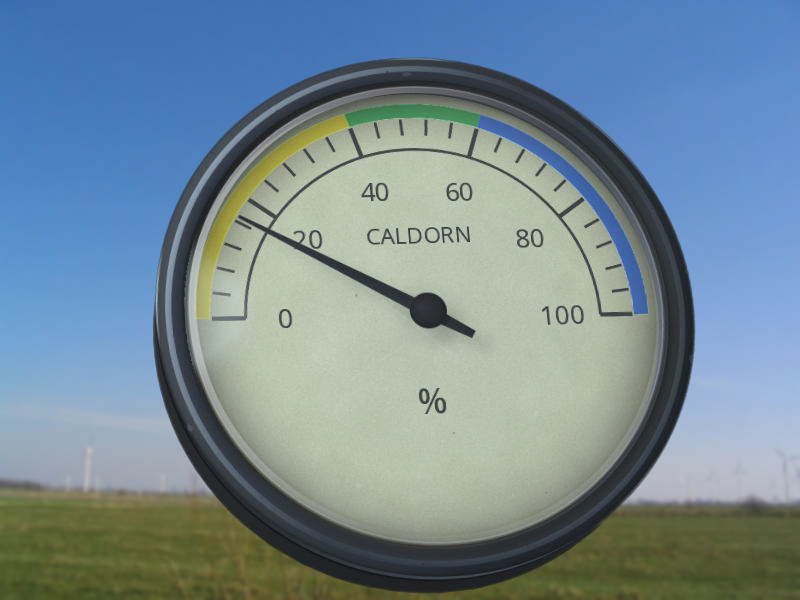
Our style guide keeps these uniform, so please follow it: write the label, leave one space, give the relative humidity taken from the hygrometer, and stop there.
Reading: 16 %
